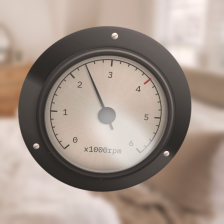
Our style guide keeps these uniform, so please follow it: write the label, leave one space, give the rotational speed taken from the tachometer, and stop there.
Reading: 2400 rpm
